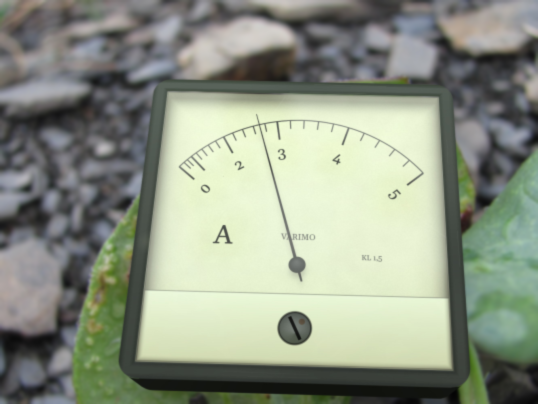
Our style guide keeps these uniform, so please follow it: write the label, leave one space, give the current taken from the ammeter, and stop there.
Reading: 2.7 A
